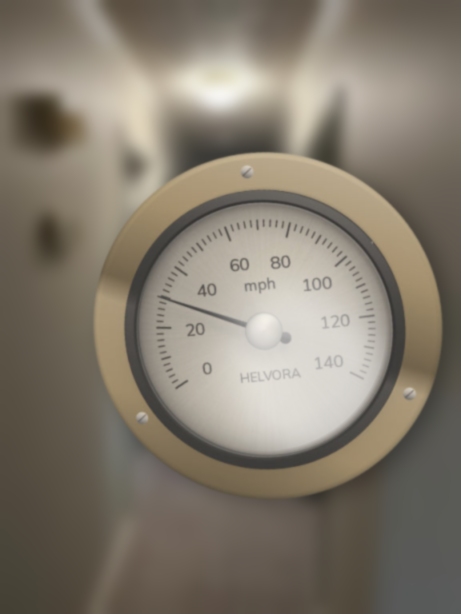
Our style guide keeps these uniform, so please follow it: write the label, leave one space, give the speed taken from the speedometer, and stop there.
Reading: 30 mph
